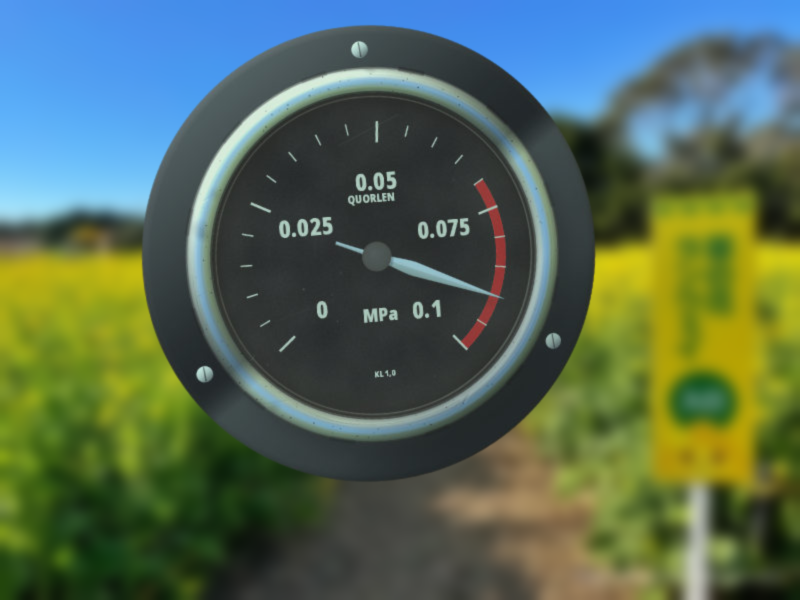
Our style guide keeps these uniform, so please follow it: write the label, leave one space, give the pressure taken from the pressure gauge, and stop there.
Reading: 0.09 MPa
